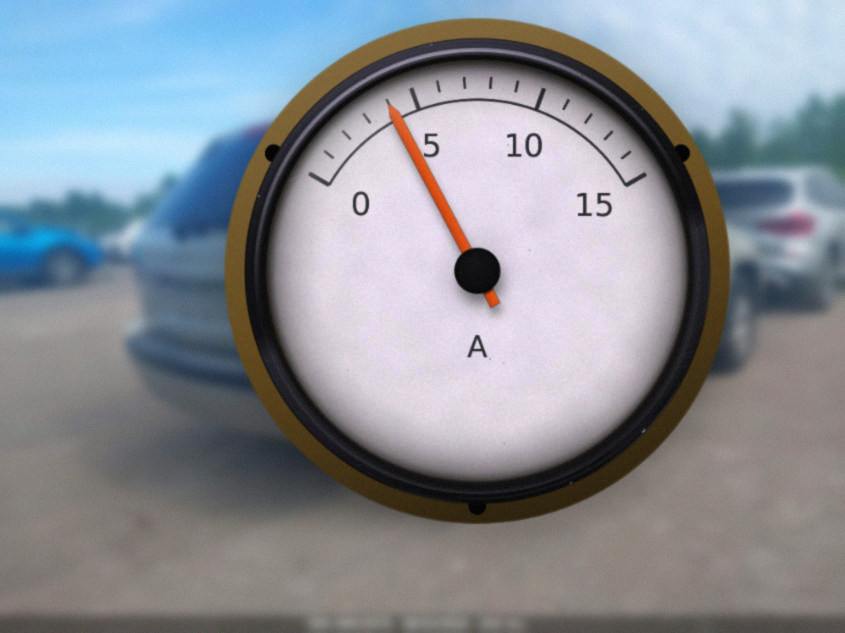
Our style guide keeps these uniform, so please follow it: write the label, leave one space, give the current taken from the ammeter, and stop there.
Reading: 4 A
